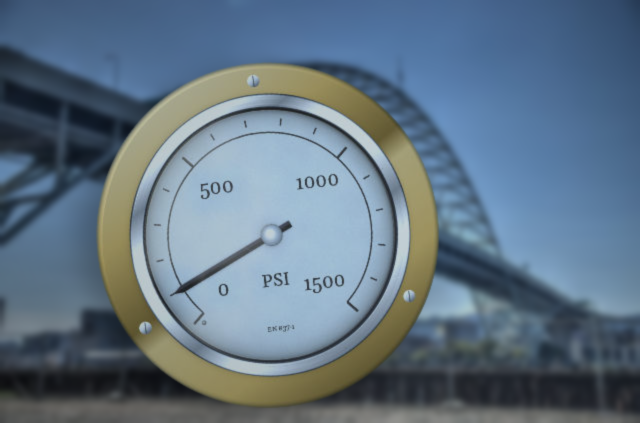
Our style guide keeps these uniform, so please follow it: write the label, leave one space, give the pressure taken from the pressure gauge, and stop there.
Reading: 100 psi
